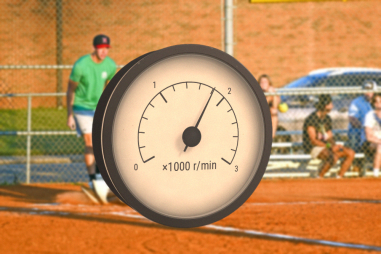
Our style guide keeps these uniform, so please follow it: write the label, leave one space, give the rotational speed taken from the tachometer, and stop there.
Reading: 1800 rpm
